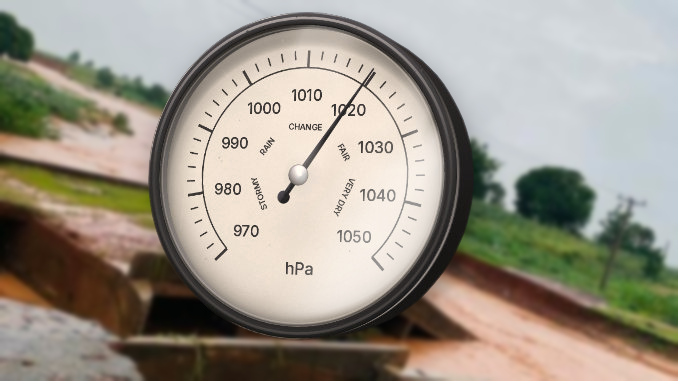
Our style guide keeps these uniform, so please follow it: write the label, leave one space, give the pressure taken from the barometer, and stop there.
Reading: 1020 hPa
